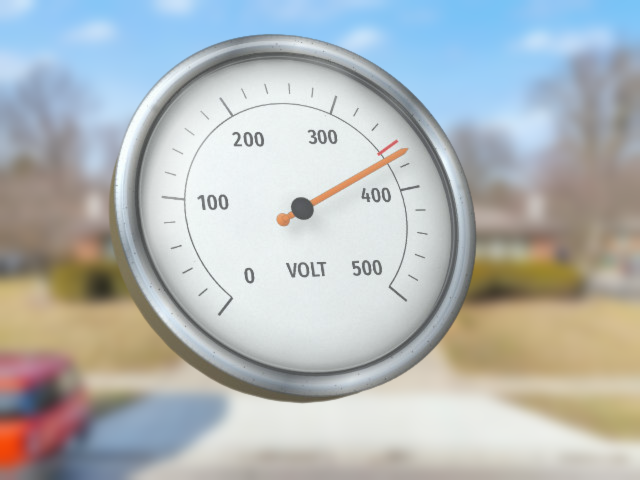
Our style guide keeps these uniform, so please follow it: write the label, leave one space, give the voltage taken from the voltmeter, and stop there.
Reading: 370 V
